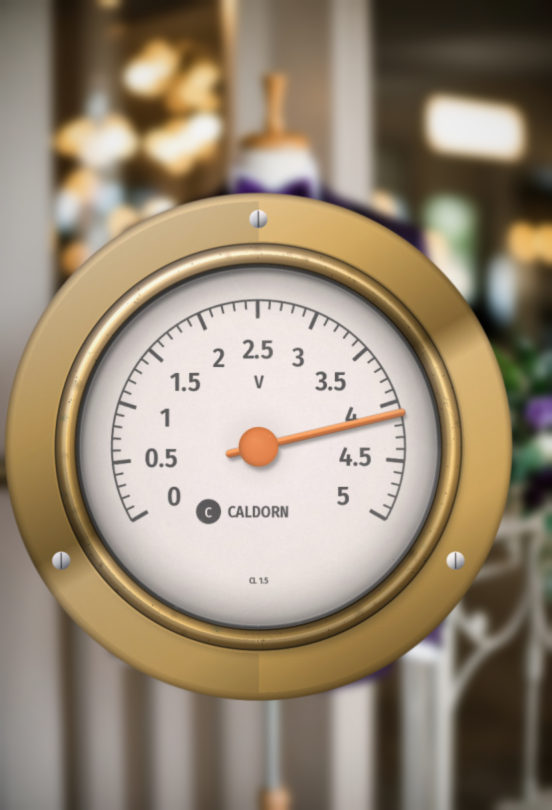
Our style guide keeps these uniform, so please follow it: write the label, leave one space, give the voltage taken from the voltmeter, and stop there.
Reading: 4.1 V
